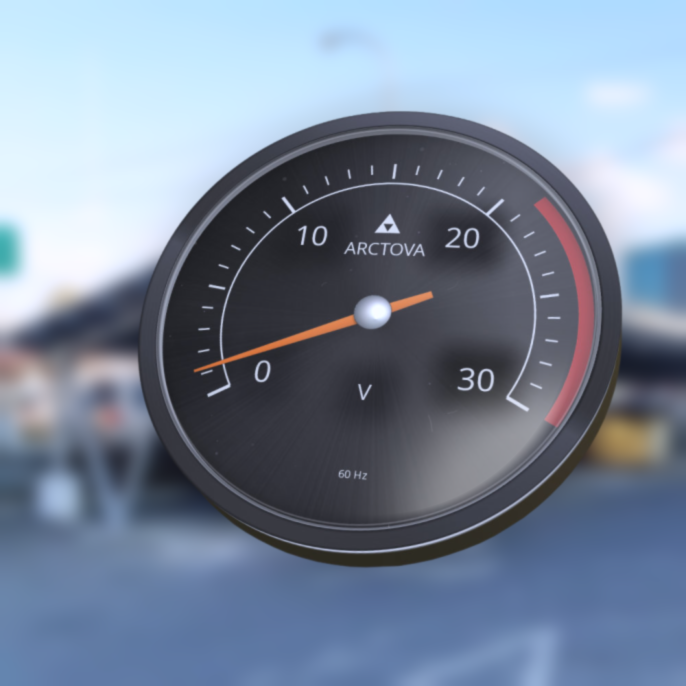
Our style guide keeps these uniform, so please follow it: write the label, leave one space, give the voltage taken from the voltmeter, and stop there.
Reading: 1 V
